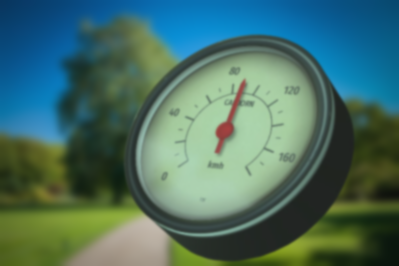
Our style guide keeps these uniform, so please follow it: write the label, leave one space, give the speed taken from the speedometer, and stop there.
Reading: 90 km/h
